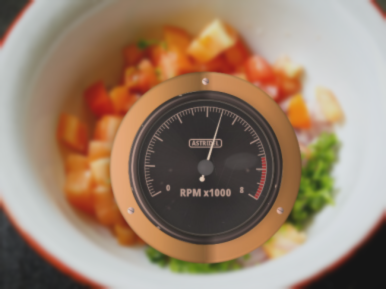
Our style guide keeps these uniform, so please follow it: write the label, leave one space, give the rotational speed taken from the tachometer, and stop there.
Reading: 4500 rpm
